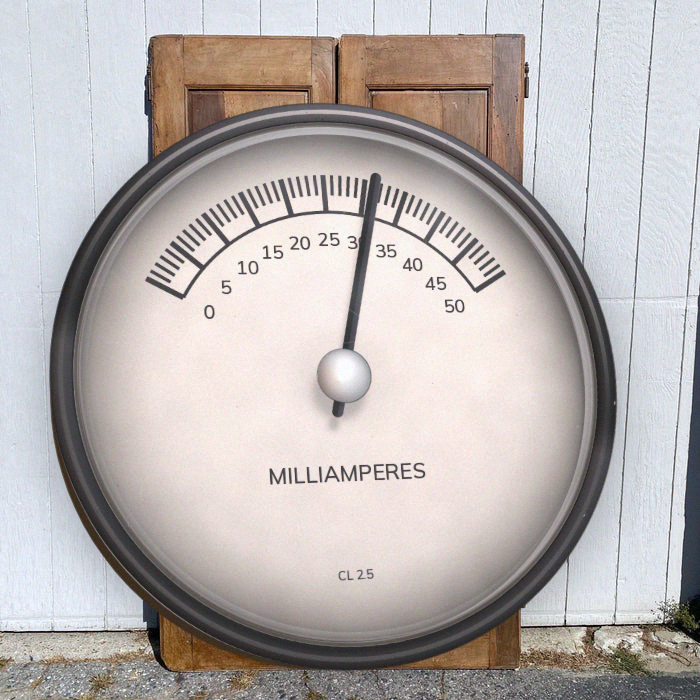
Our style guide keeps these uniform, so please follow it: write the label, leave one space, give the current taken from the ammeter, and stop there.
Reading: 31 mA
